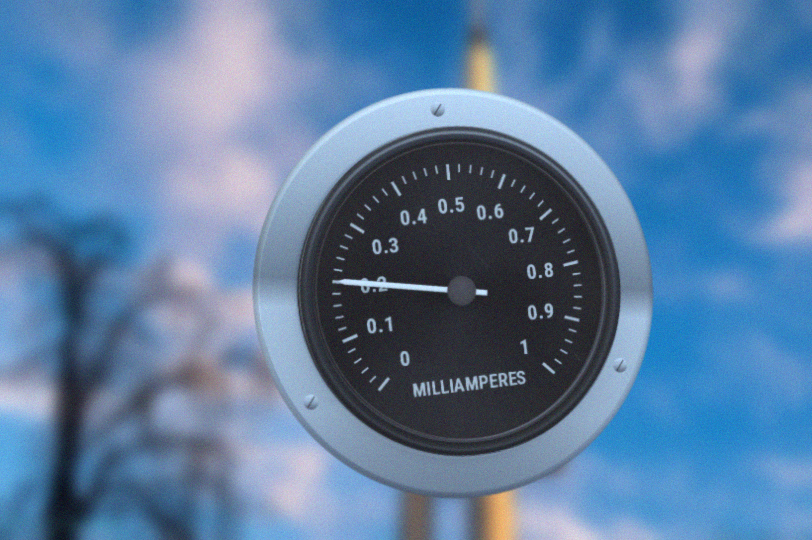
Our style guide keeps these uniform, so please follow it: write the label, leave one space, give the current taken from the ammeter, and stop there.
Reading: 0.2 mA
